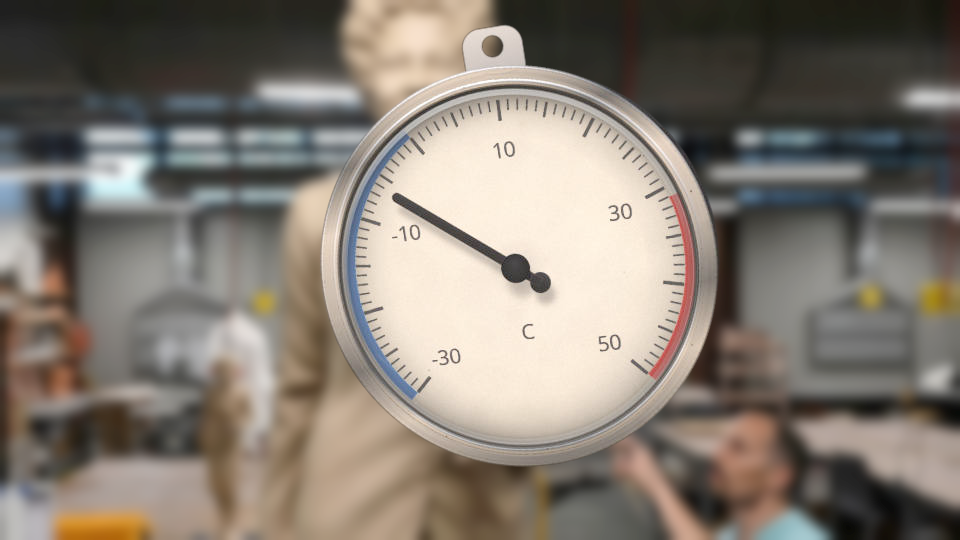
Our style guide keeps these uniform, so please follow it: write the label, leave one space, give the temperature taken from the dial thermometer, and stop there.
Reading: -6 °C
